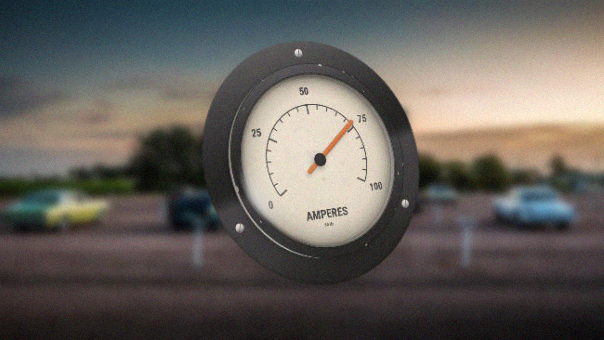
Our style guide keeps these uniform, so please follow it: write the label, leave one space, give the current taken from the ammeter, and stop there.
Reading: 72.5 A
